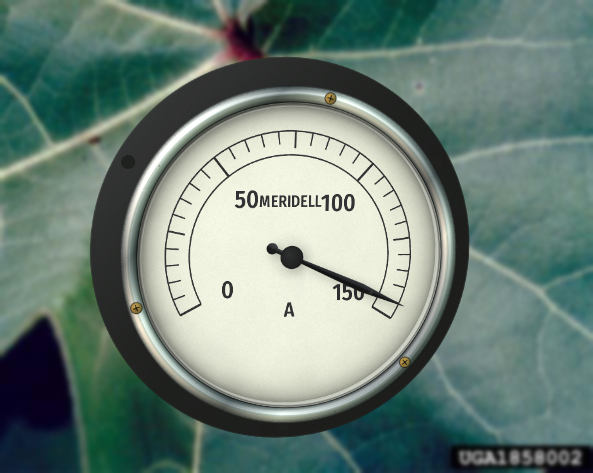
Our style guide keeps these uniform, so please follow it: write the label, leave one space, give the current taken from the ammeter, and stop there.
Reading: 145 A
